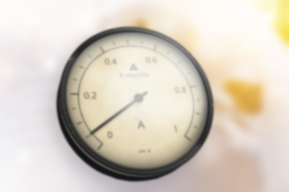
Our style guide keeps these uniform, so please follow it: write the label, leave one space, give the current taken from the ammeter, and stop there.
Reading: 0.05 A
